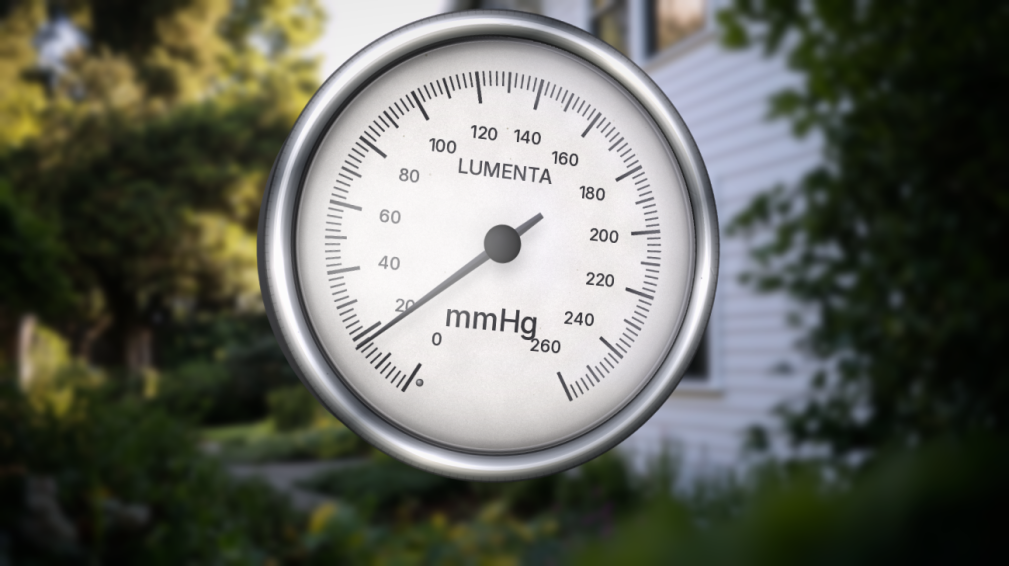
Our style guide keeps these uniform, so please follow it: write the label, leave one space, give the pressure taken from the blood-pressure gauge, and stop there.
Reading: 18 mmHg
